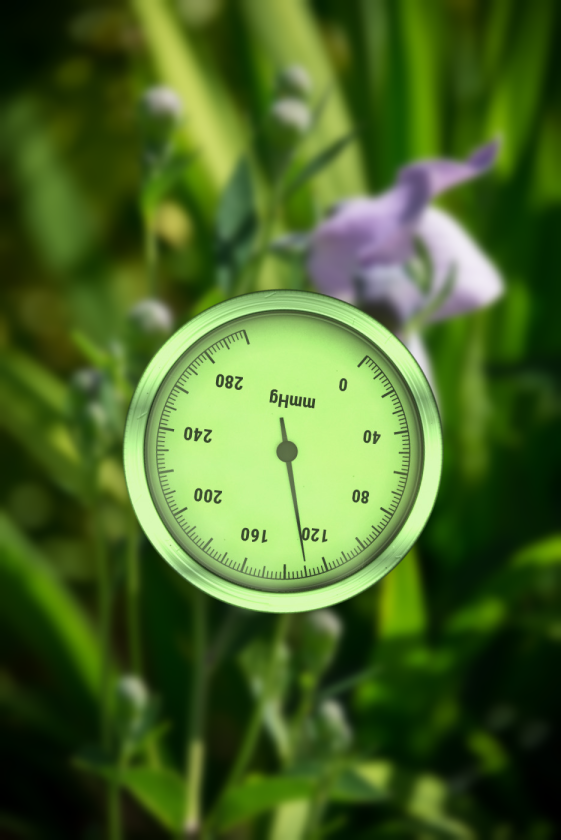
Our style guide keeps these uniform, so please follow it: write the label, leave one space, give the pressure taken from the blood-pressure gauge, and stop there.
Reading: 130 mmHg
